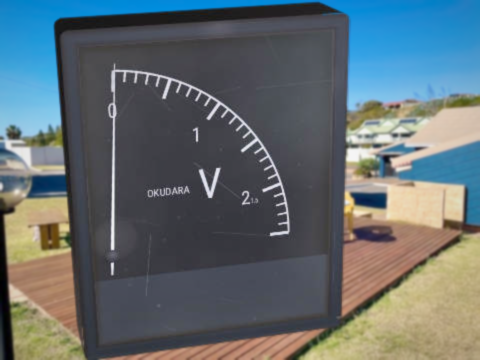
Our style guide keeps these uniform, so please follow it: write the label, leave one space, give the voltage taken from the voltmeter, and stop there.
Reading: 0 V
